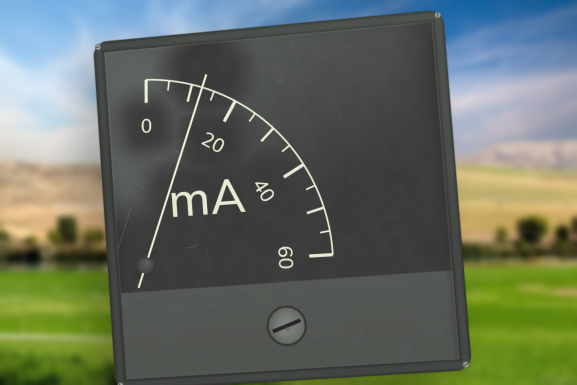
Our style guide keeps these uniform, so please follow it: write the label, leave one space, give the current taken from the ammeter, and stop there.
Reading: 12.5 mA
